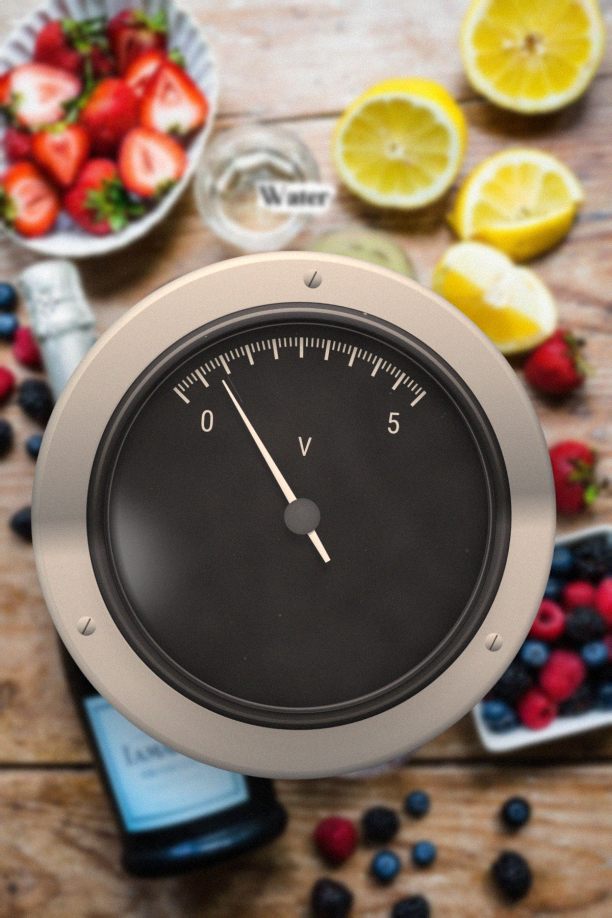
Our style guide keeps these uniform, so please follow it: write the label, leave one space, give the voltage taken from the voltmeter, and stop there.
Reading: 0.8 V
